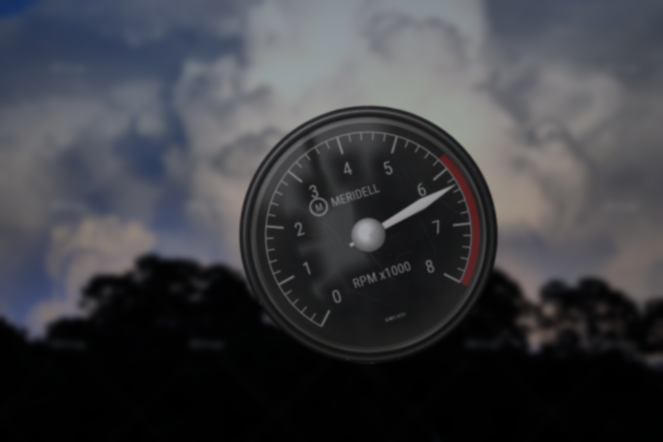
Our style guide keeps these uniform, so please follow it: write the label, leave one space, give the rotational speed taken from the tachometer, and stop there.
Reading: 6300 rpm
